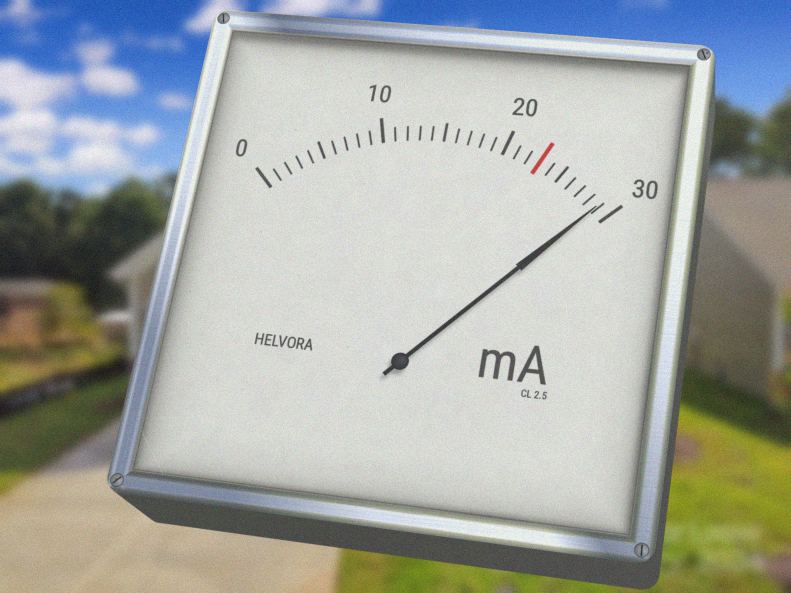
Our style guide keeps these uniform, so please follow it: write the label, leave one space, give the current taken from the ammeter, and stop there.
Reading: 29 mA
